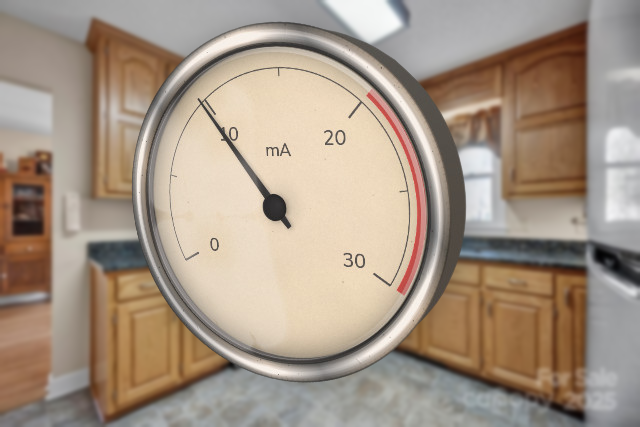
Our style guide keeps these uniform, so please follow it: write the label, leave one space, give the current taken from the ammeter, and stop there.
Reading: 10 mA
